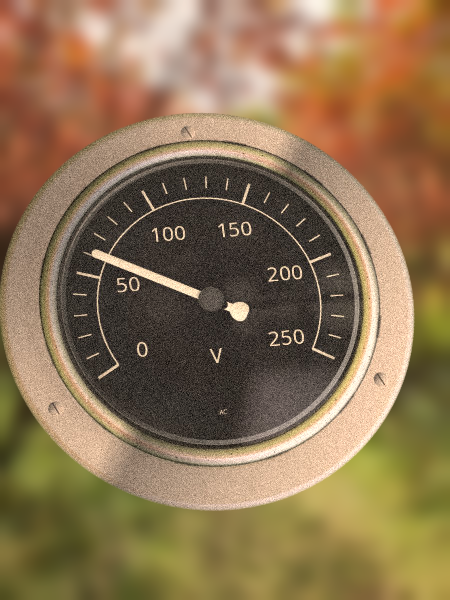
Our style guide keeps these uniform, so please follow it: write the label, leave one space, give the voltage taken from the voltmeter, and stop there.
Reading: 60 V
